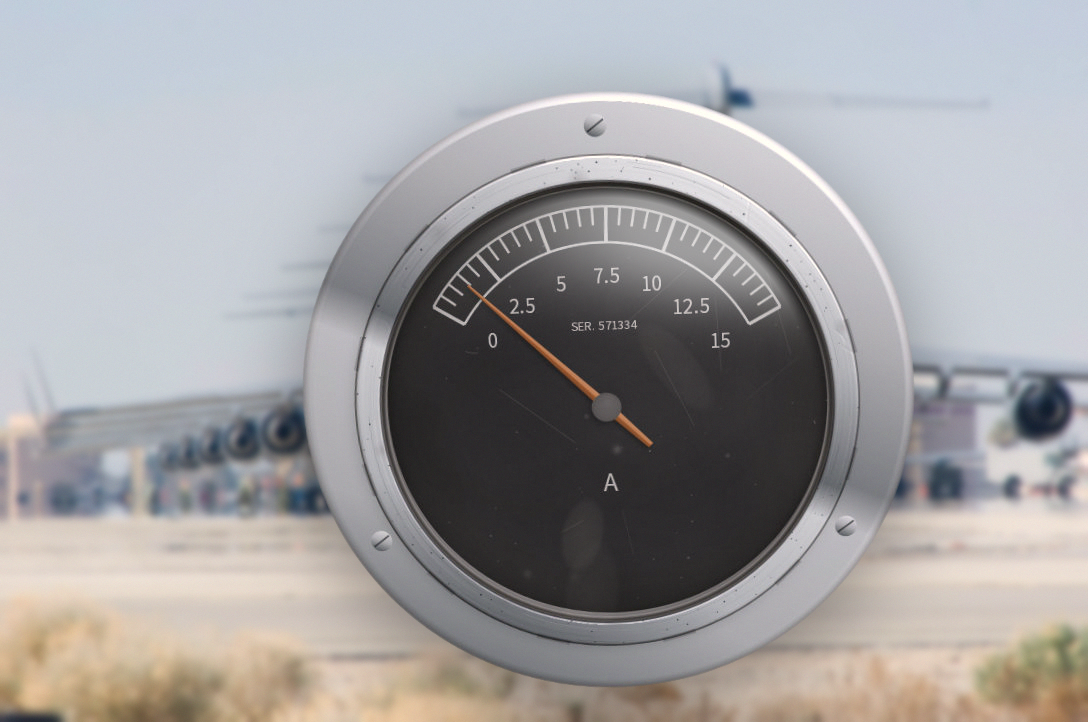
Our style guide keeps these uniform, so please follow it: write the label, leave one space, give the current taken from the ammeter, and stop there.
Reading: 1.5 A
